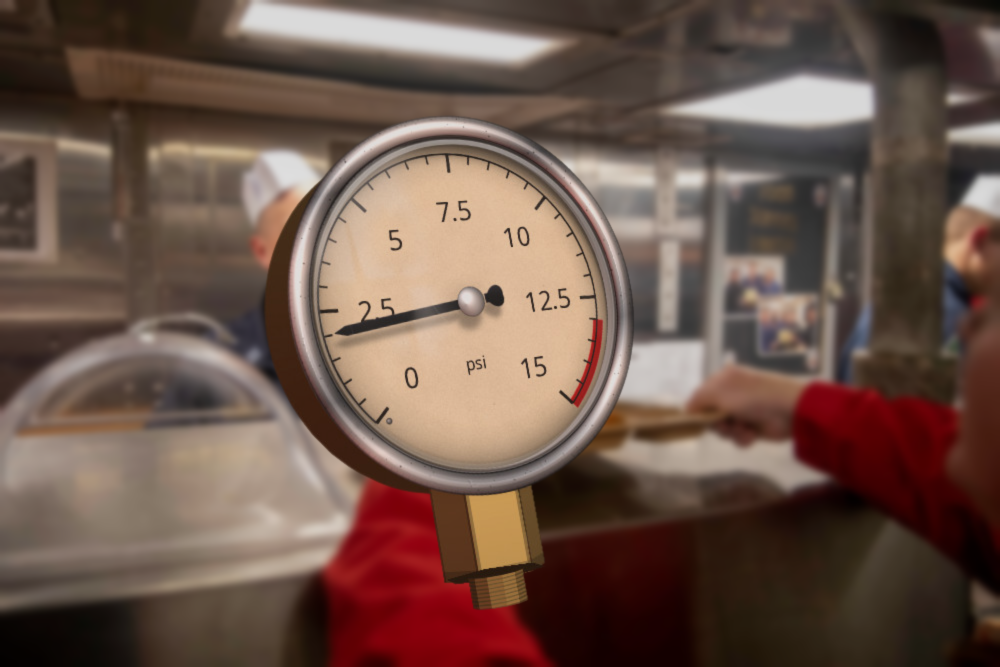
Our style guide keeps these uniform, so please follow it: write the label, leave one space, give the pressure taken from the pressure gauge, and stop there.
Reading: 2 psi
